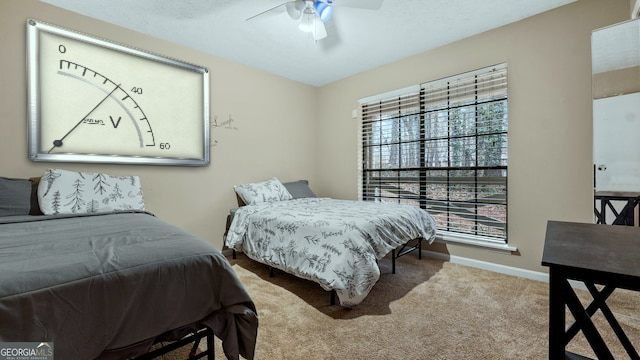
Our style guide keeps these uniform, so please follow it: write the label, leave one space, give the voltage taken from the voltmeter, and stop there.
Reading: 35 V
